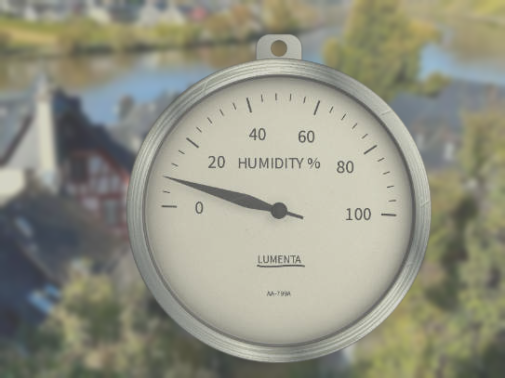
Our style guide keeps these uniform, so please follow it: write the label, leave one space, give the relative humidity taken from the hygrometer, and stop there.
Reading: 8 %
